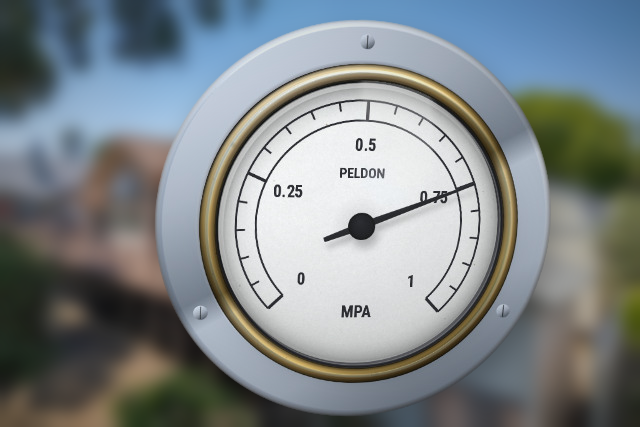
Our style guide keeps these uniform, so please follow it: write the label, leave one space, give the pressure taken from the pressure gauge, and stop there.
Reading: 0.75 MPa
